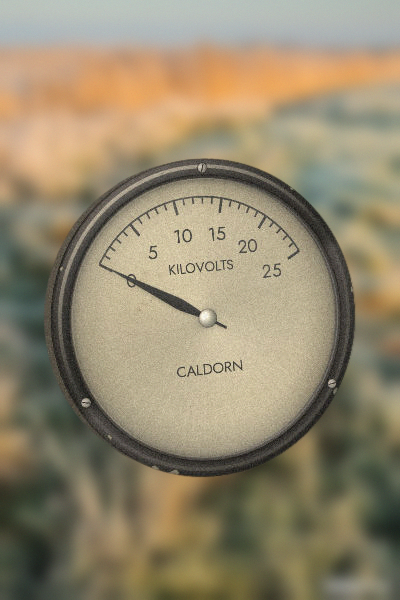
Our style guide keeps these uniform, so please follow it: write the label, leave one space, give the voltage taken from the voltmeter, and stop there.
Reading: 0 kV
